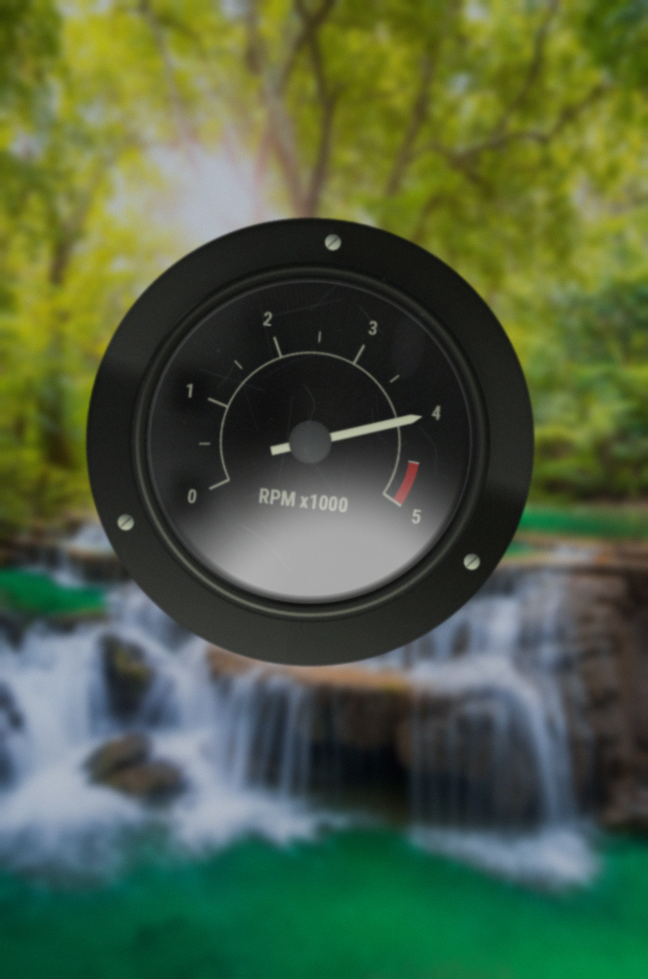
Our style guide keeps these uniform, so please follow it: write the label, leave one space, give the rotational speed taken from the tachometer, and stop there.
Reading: 4000 rpm
